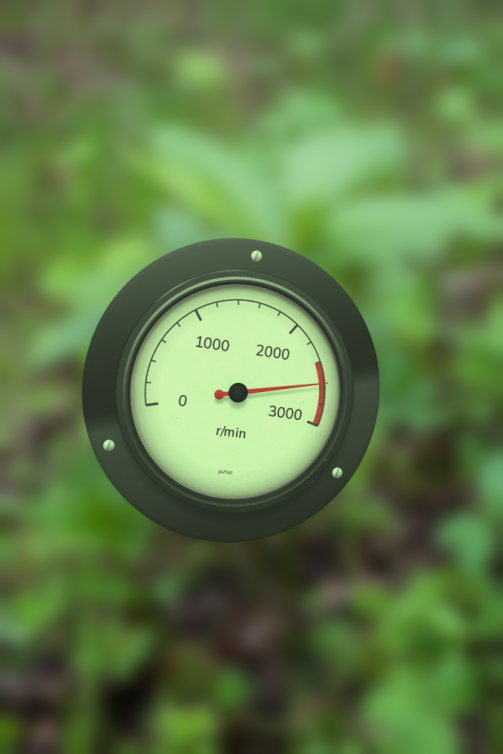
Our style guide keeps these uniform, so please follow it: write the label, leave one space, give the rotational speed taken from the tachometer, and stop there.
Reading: 2600 rpm
